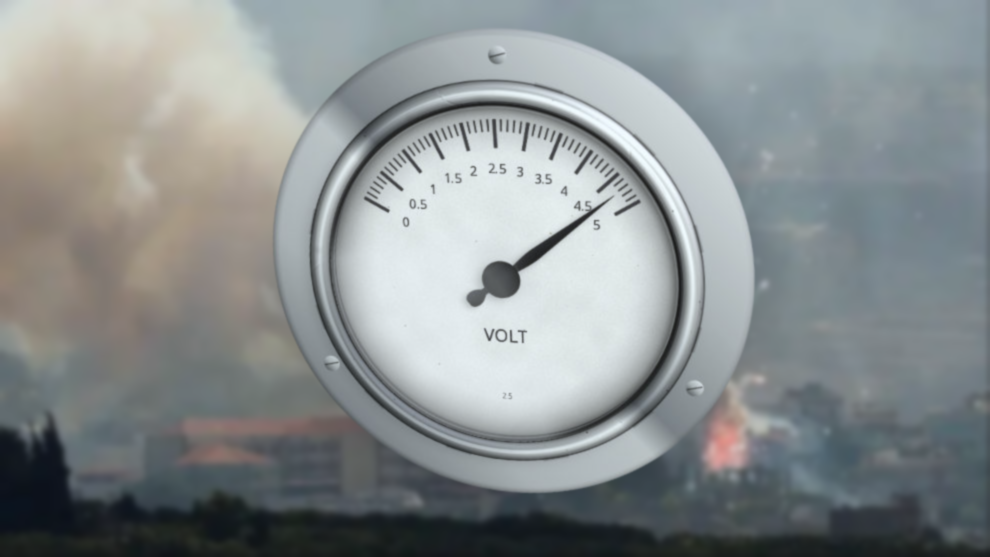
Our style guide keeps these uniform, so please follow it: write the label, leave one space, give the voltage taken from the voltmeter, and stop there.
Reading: 4.7 V
